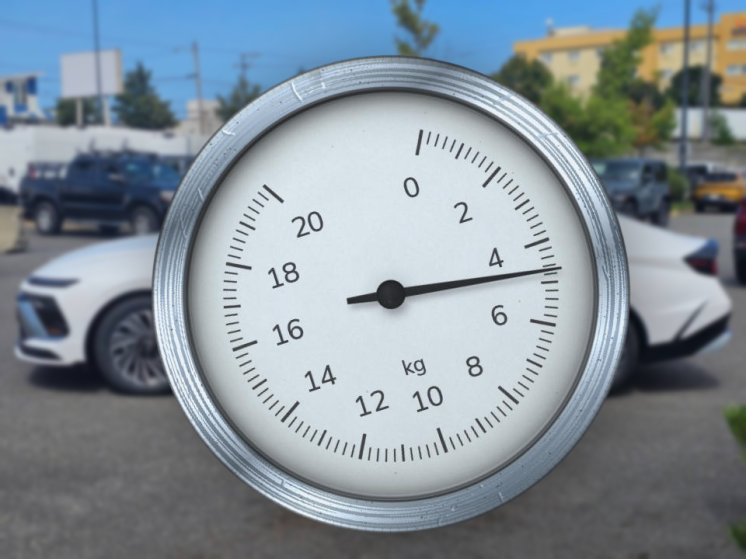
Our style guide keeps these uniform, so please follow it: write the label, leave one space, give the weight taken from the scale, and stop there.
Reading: 4.7 kg
